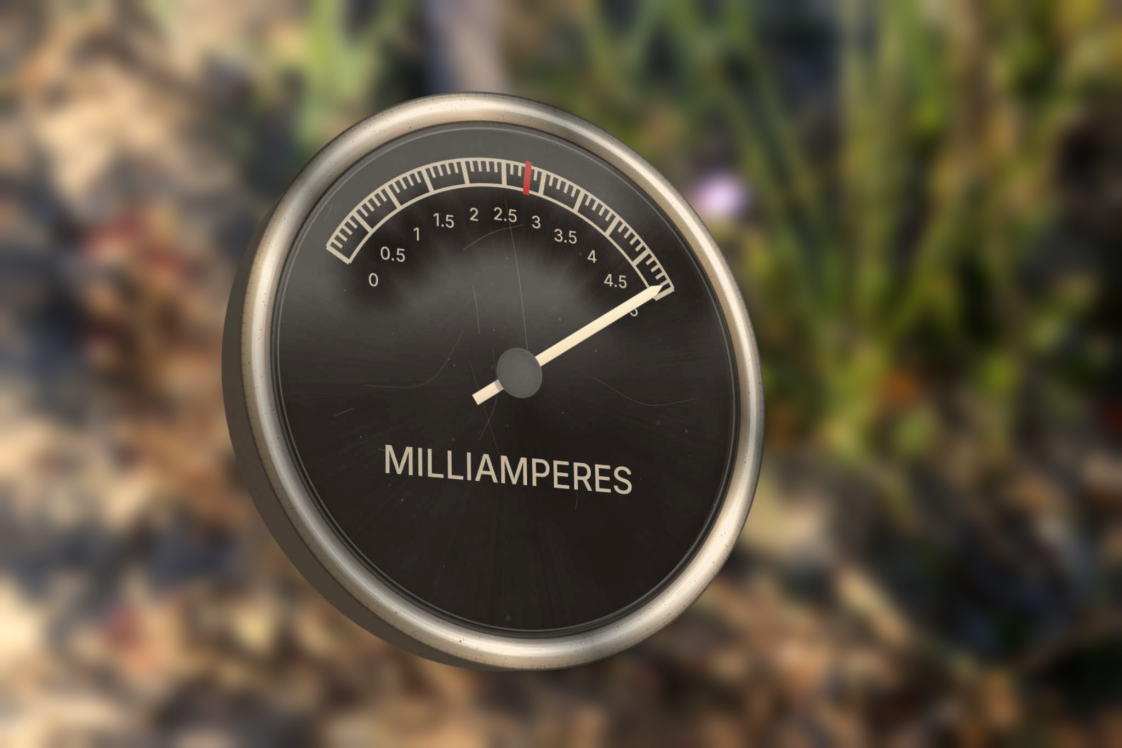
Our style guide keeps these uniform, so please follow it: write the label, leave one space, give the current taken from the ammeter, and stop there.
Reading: 4.9 mA
